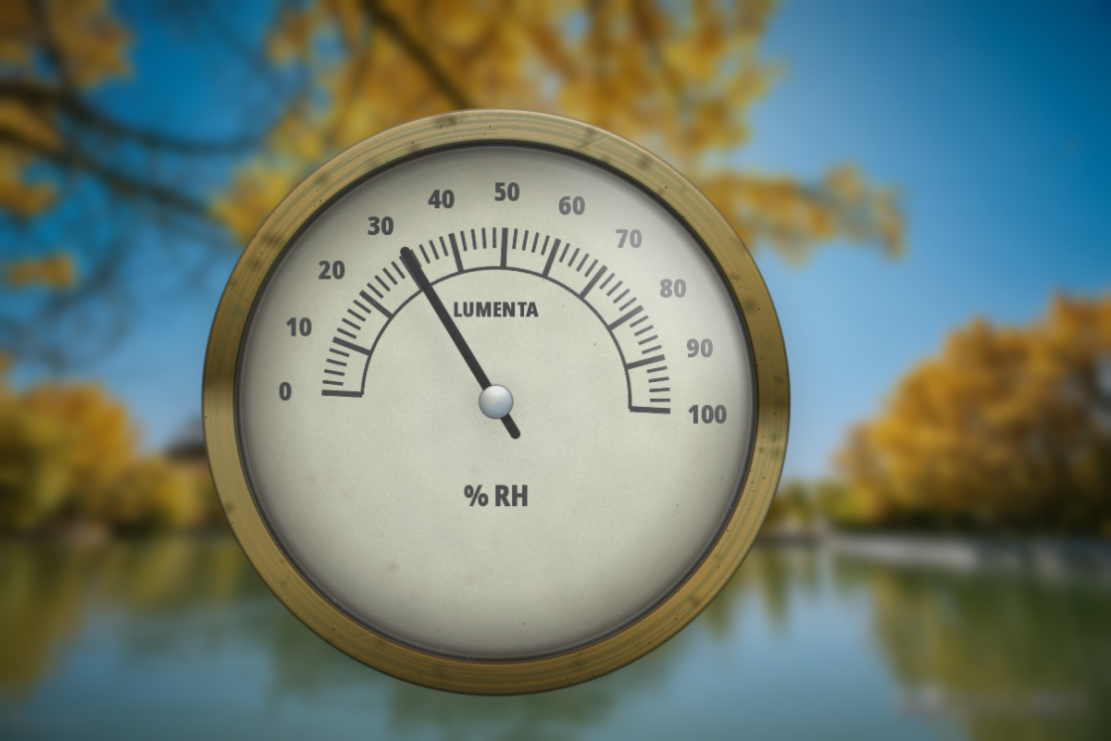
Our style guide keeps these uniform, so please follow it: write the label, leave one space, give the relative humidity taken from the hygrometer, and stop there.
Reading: 31 %
